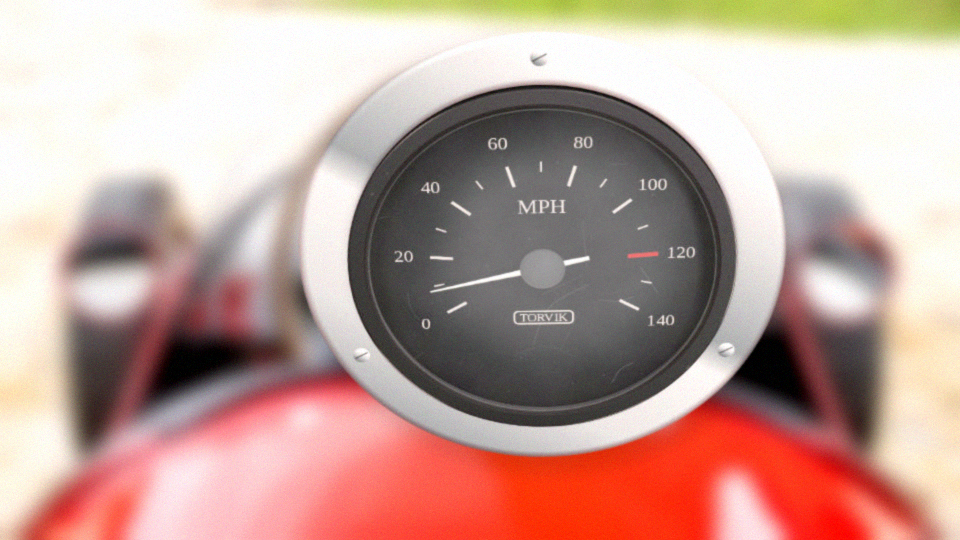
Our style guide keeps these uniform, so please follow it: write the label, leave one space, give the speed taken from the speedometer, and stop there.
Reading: 10 mph
